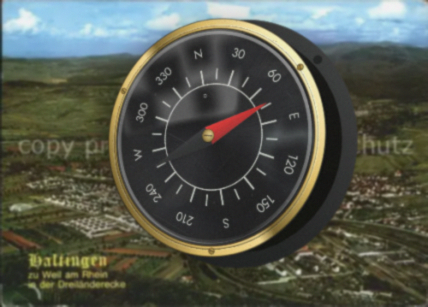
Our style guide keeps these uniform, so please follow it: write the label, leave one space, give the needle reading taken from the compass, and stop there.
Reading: 75 °
